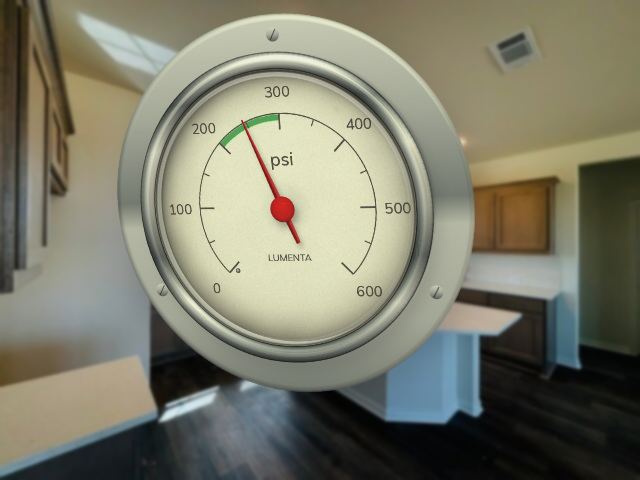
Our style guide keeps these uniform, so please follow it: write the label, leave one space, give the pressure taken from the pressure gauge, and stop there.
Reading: 250 psi
